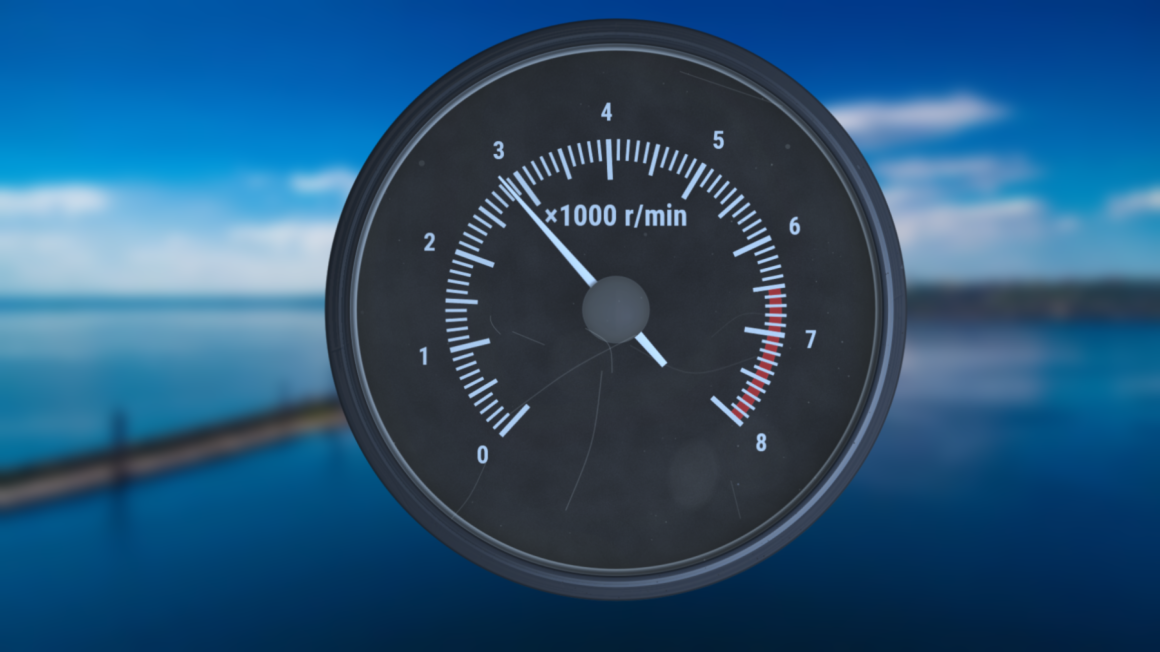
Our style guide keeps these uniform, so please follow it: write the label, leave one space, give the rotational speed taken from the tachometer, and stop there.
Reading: 2850 rpm
